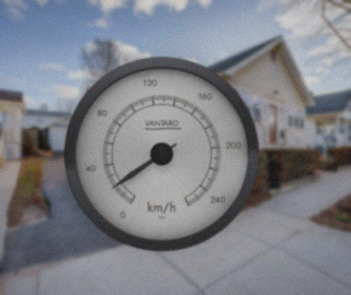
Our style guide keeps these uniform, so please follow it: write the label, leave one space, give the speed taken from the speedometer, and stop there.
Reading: 20 km/h
